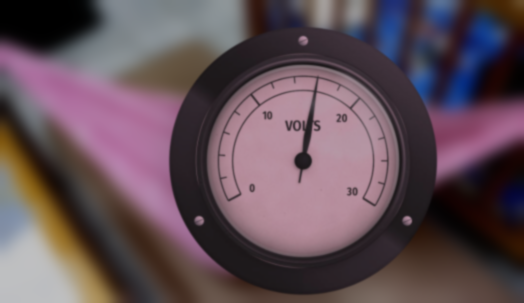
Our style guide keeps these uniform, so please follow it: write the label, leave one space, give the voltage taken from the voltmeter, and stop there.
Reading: 16 V
